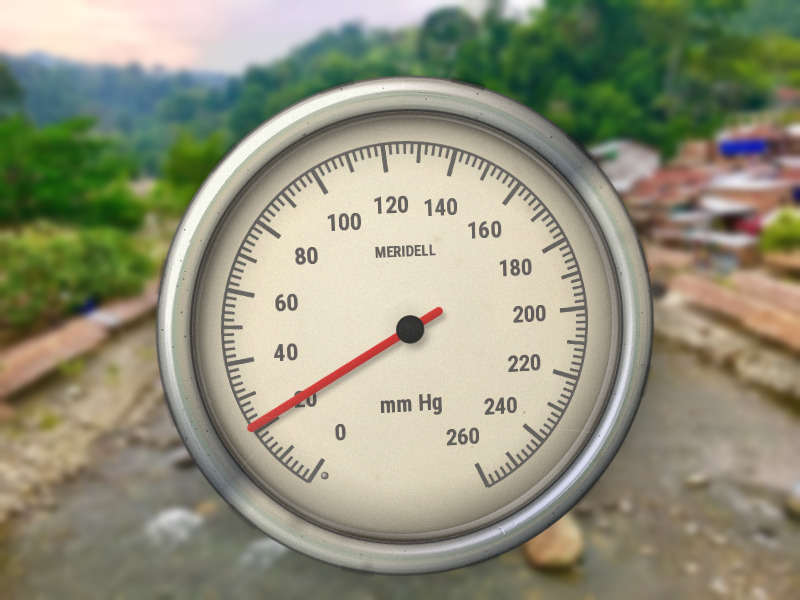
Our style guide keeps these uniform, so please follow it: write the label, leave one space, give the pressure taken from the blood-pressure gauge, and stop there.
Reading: 22 mmHg
